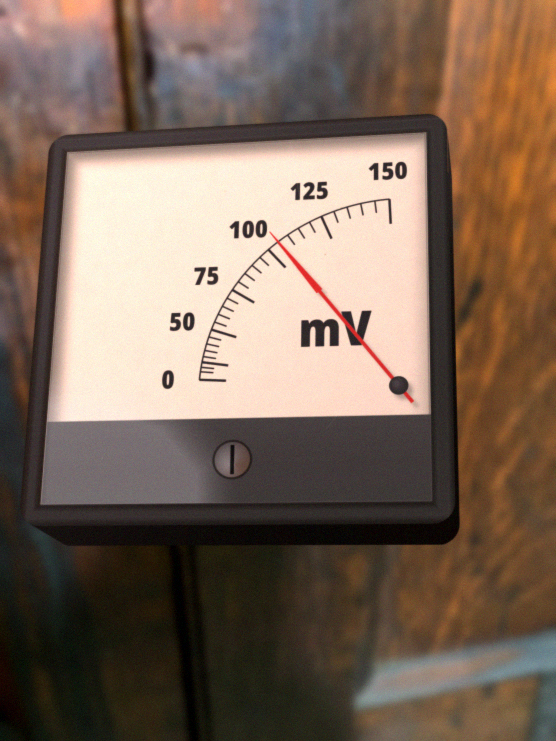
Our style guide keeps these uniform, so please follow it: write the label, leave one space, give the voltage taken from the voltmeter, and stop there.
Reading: 105 mV
